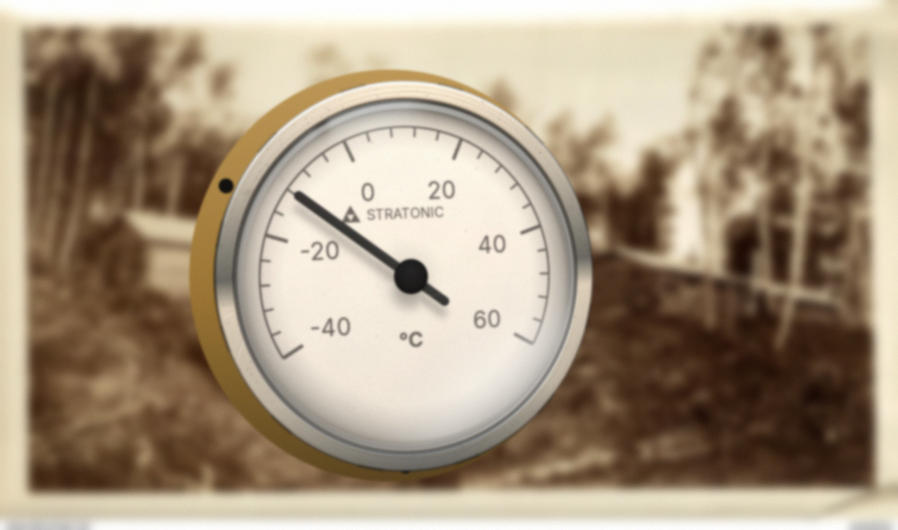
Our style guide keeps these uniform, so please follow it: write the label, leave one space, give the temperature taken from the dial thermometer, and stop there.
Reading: -12 °C
